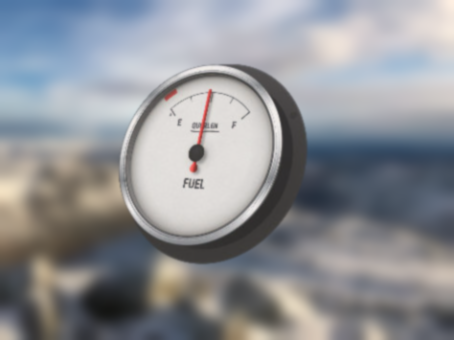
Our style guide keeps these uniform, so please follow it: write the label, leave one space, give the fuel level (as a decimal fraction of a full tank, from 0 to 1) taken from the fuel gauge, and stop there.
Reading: 0.5
